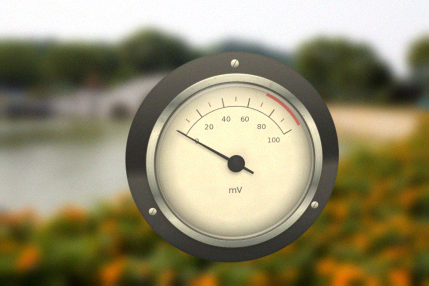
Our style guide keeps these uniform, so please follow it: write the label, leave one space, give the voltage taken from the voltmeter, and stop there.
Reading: 0 mV
